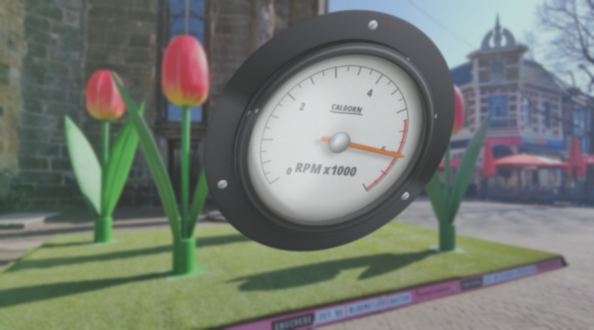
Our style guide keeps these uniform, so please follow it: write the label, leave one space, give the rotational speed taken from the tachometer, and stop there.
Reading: 6000 rpm
